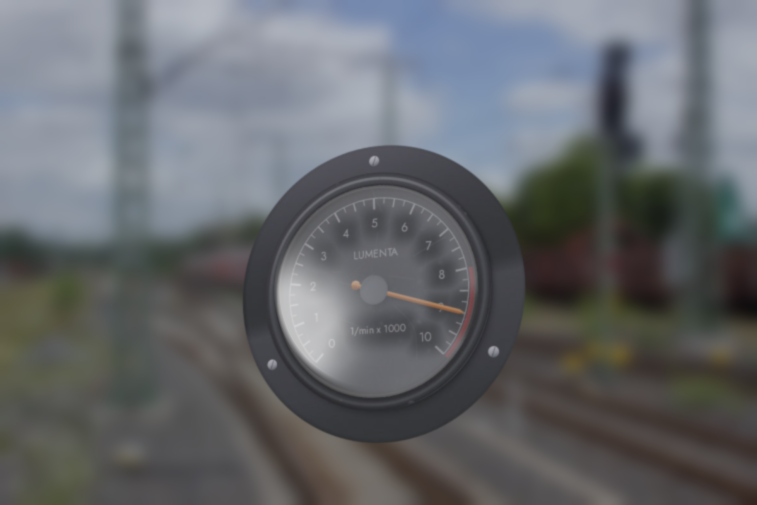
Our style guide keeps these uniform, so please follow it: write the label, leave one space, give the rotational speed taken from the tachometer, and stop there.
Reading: 9000 rpm
